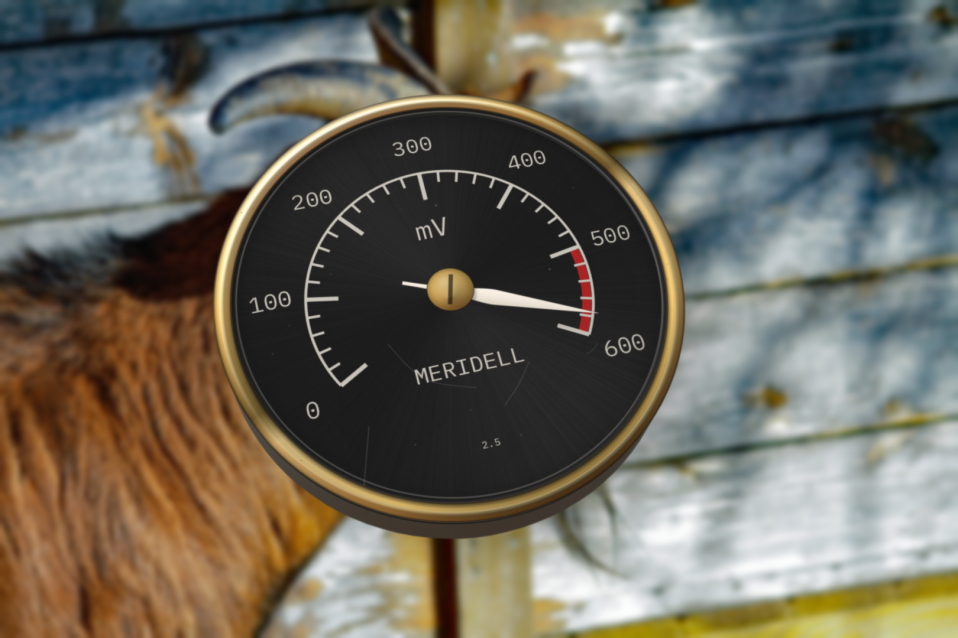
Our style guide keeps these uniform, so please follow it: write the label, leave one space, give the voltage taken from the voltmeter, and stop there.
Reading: 580 mV
